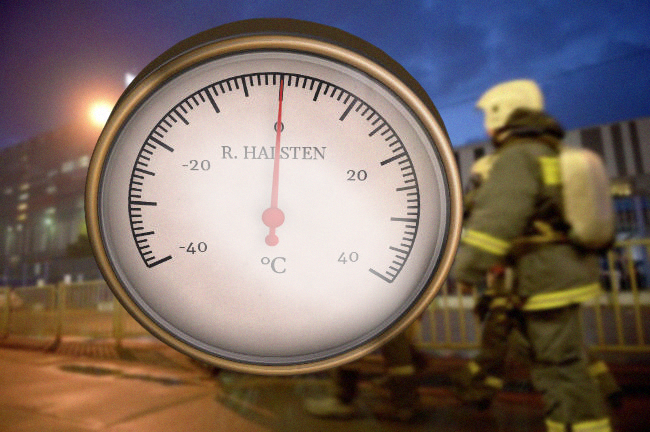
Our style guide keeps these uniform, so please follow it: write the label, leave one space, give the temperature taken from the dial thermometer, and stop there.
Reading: 0 °C
